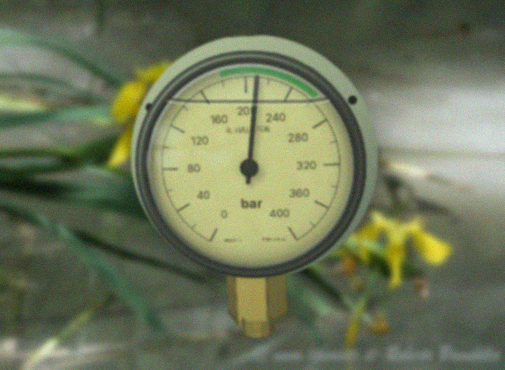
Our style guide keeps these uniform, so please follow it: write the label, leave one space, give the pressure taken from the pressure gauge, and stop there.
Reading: 210 bar
